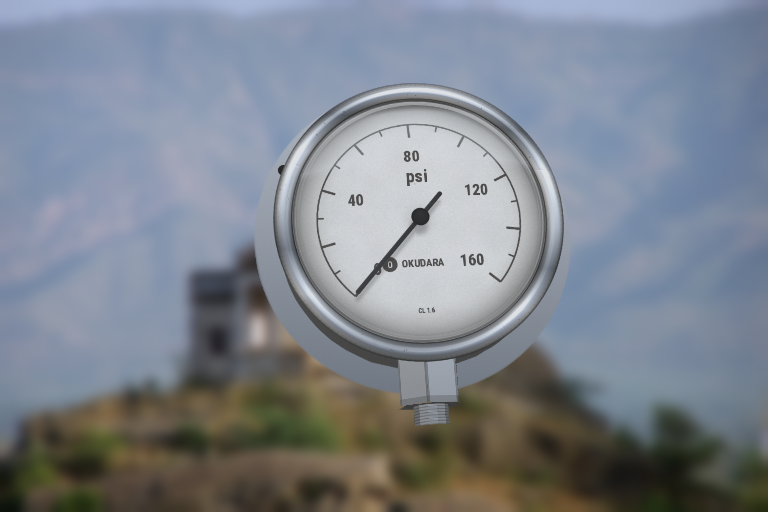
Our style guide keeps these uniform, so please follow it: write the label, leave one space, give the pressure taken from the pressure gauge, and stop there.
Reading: 0 psi
